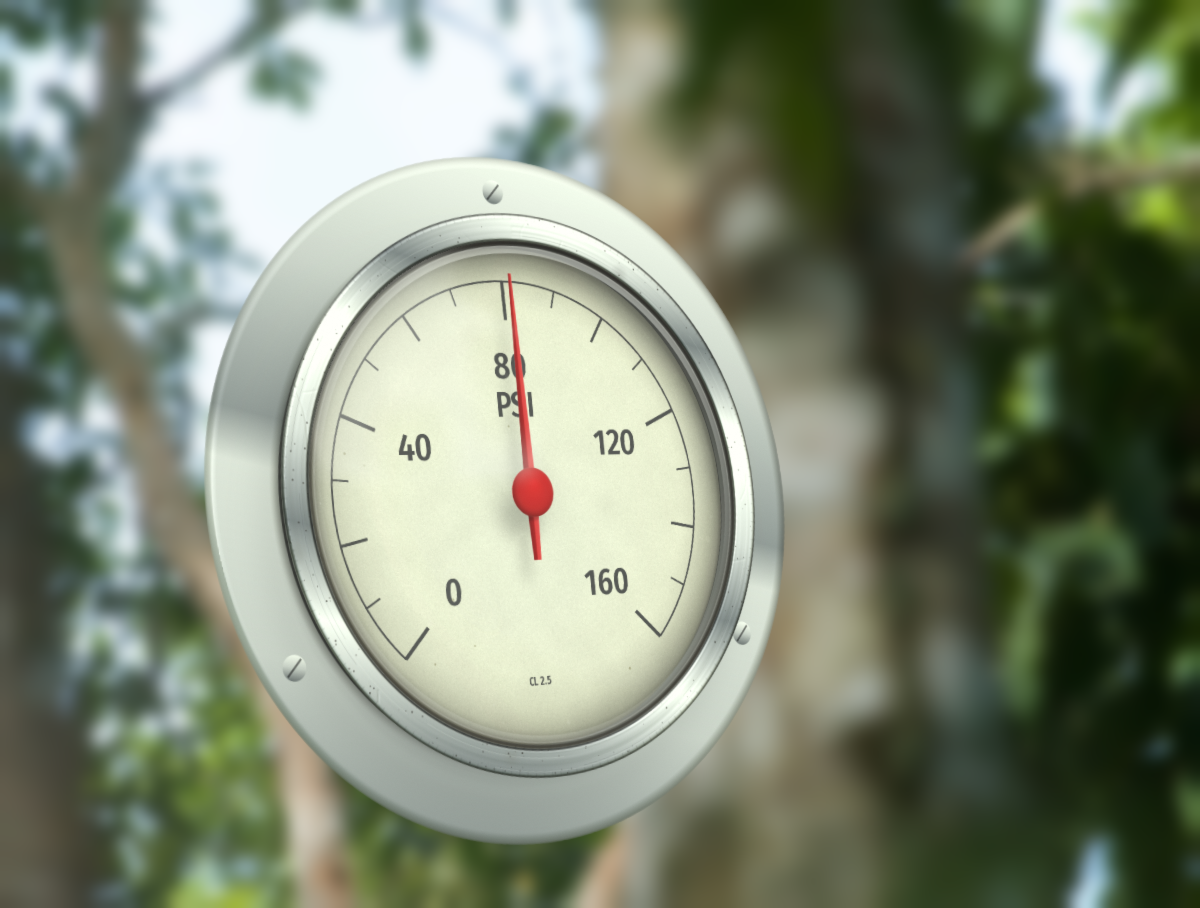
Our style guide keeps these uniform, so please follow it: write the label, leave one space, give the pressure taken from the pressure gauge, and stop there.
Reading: 80 psi
